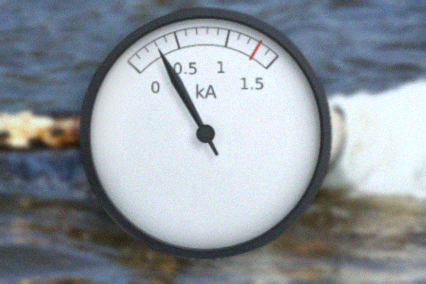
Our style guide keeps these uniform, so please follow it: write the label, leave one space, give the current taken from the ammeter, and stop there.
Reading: 0.3 kA
